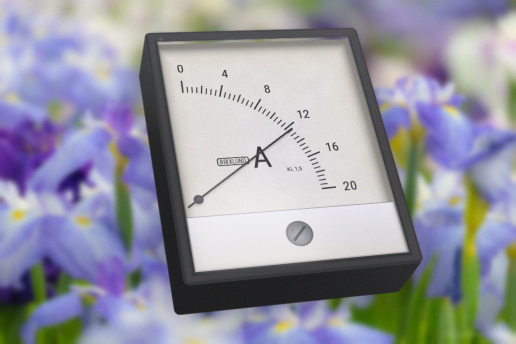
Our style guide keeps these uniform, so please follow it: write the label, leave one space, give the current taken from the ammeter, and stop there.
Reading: 12.5 A
